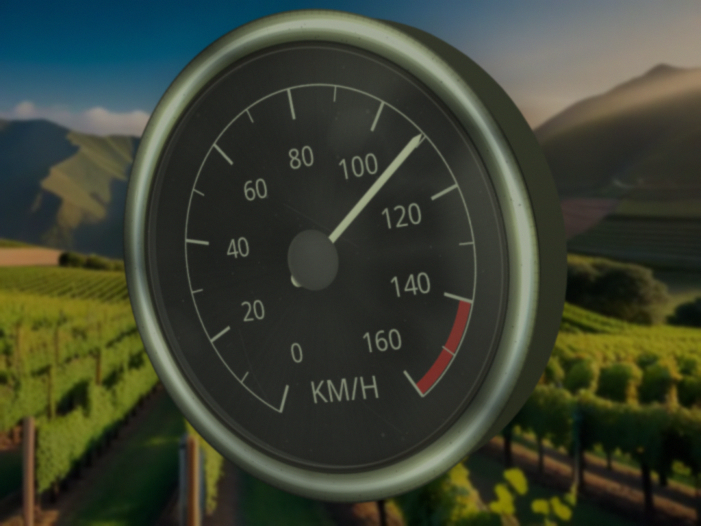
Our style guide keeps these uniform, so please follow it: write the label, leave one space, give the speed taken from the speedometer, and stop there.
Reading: 110 km/h
